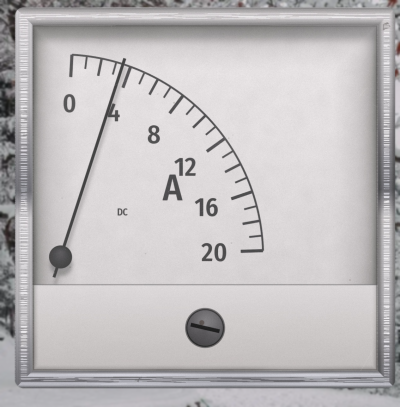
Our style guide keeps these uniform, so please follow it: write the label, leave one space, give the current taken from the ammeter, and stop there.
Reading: 3.5 A
